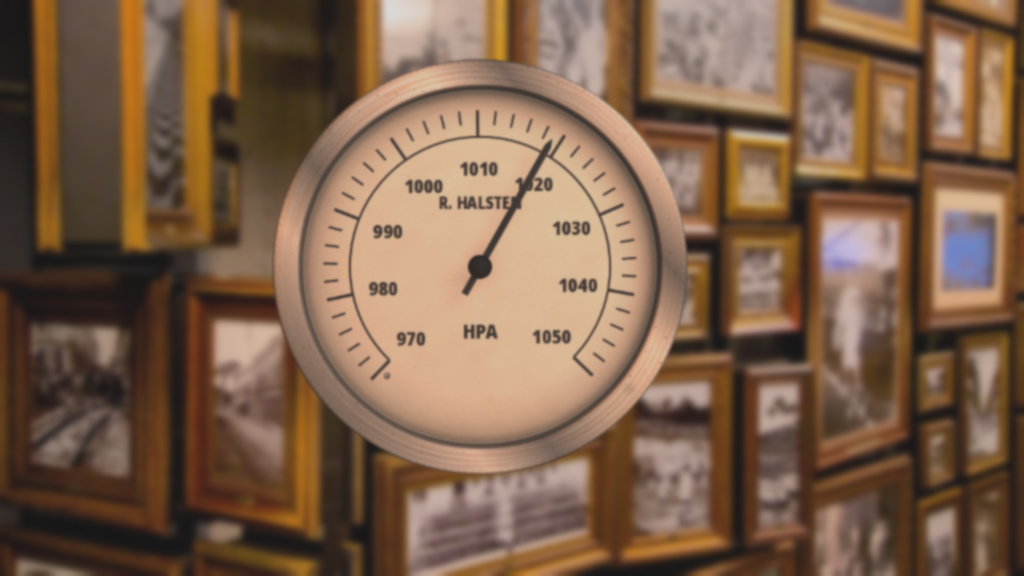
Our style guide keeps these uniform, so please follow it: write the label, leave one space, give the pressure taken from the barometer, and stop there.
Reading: 1019 hPa
